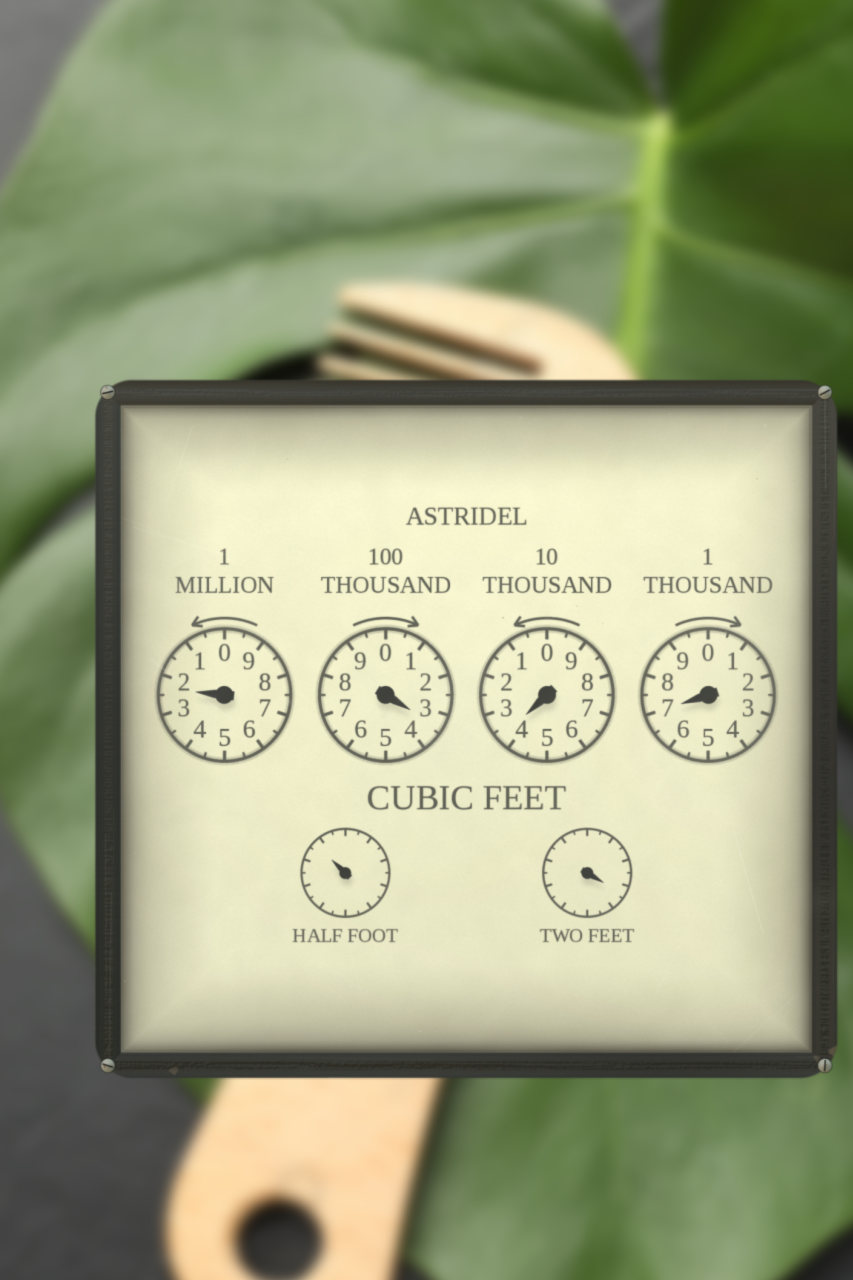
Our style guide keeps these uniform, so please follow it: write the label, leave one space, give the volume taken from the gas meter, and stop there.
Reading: 233700 ft³
